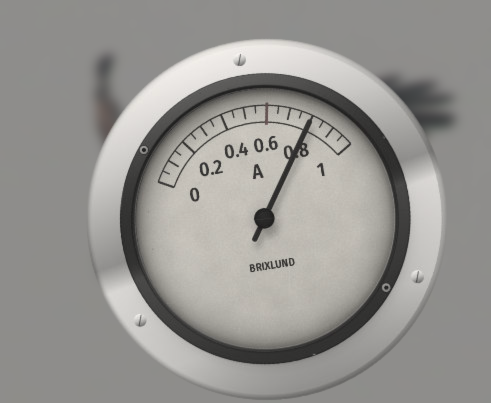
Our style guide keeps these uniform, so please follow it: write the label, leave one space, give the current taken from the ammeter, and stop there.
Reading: 0.8 A
